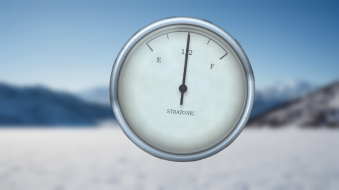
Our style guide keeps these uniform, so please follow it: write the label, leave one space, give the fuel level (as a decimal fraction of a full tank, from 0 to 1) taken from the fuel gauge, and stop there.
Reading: 0.5
